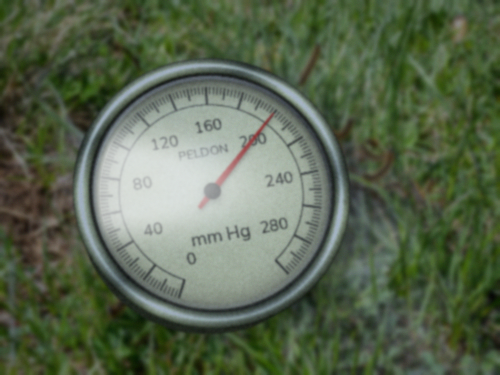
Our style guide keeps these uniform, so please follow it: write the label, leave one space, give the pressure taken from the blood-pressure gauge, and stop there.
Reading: 200 mmHg
